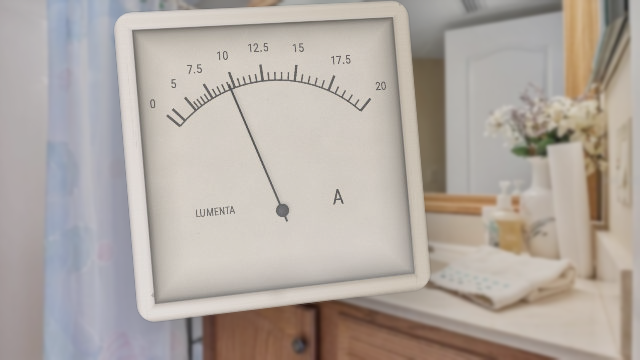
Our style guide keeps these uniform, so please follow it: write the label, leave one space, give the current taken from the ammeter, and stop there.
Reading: 9.5 A
